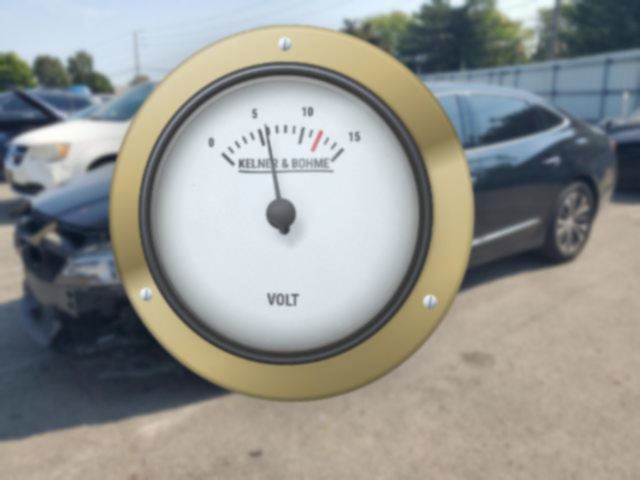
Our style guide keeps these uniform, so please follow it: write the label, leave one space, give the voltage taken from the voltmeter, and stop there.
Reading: 6 V
